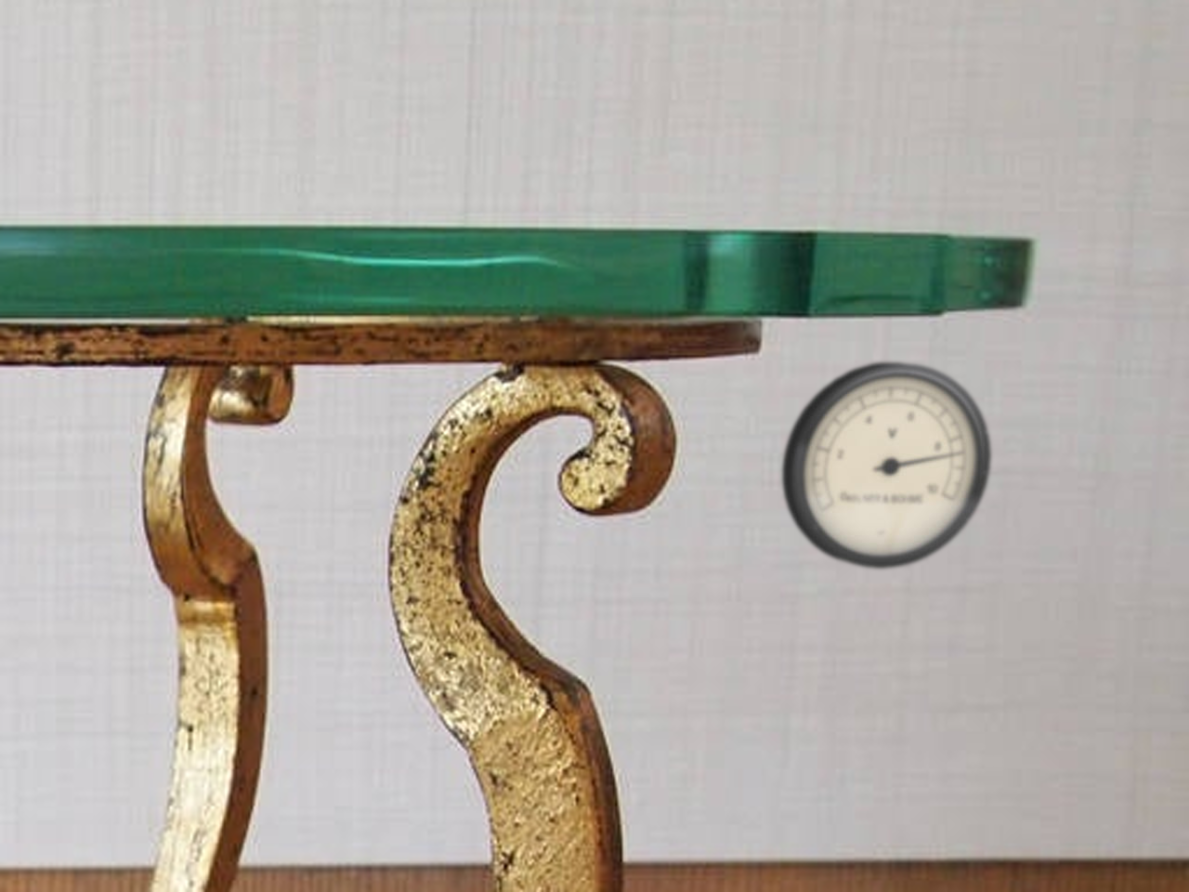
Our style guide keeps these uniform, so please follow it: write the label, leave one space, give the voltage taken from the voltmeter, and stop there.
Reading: 8.5 V
